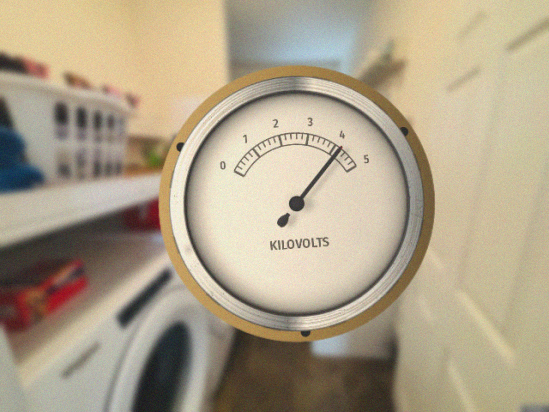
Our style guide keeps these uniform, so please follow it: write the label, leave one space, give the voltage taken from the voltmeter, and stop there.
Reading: 4.2 kV
